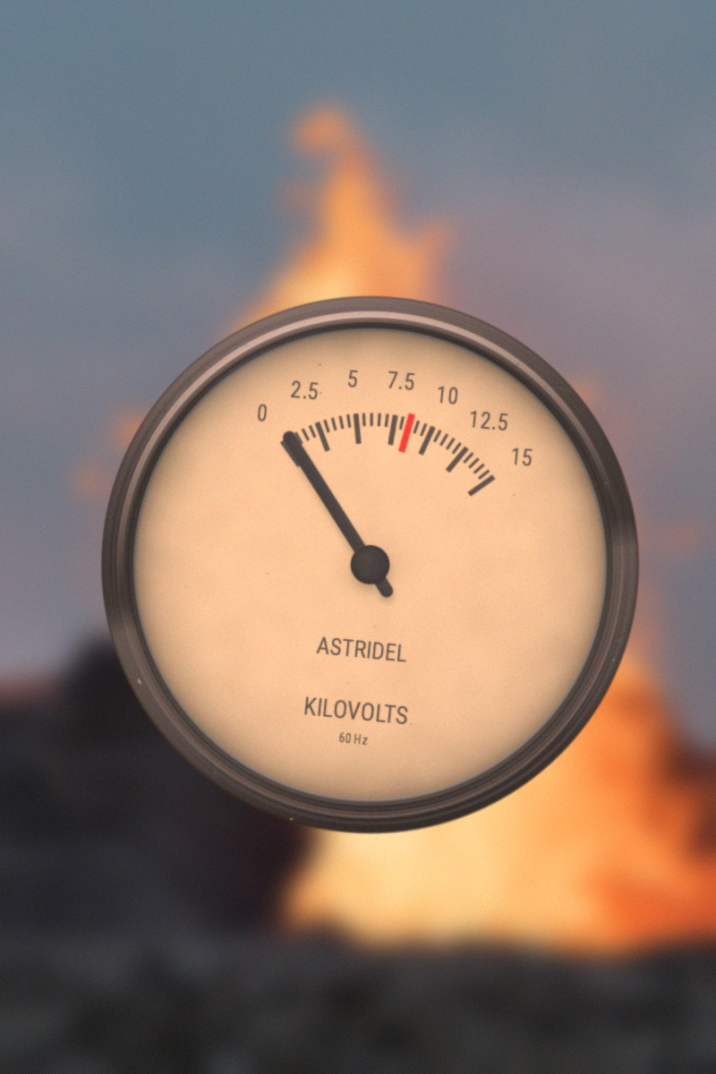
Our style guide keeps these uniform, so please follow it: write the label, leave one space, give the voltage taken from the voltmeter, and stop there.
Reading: 0.5 kV
